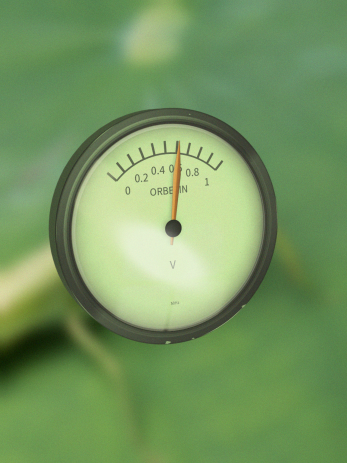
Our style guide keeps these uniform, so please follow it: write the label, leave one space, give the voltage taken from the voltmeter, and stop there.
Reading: 0.6 V
